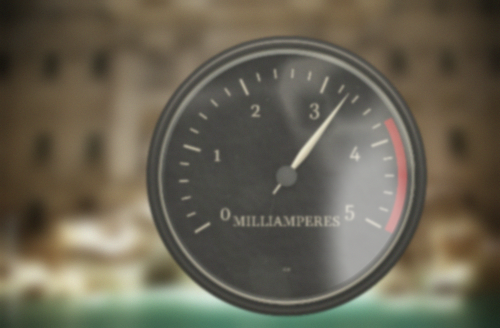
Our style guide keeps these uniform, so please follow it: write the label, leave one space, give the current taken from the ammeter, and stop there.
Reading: 3.3 mA
